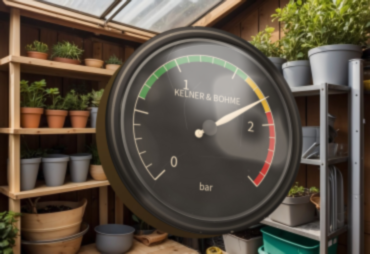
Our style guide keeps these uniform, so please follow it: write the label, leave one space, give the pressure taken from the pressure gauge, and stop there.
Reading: 1.8 bar
